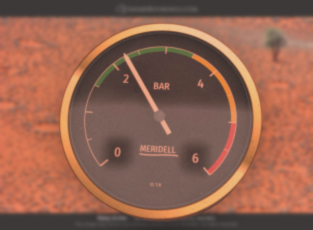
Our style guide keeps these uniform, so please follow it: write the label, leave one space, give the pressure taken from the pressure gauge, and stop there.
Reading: 2.25 bar
